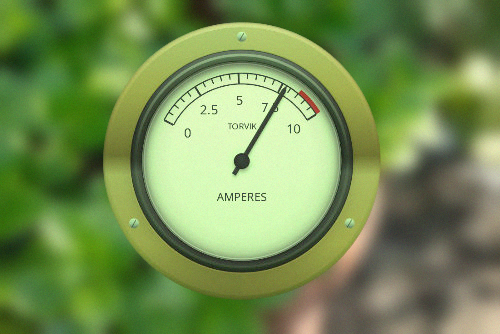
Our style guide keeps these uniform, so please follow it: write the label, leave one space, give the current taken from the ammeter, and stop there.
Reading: 7.75 A
